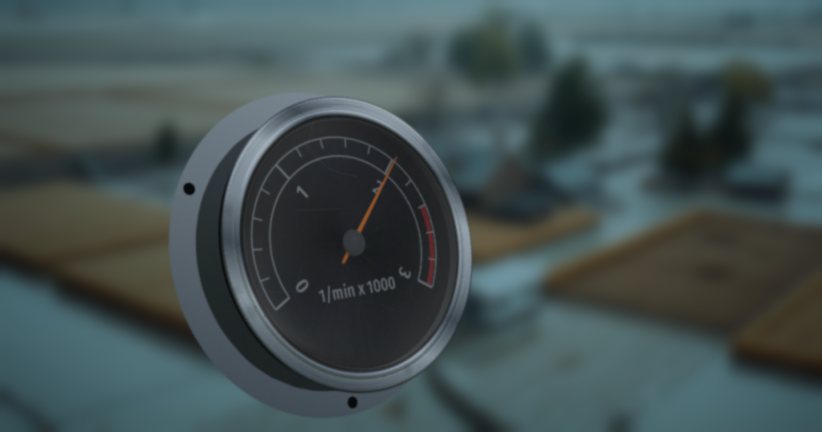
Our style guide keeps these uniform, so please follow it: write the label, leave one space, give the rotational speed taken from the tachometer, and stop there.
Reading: 2000 rpm
